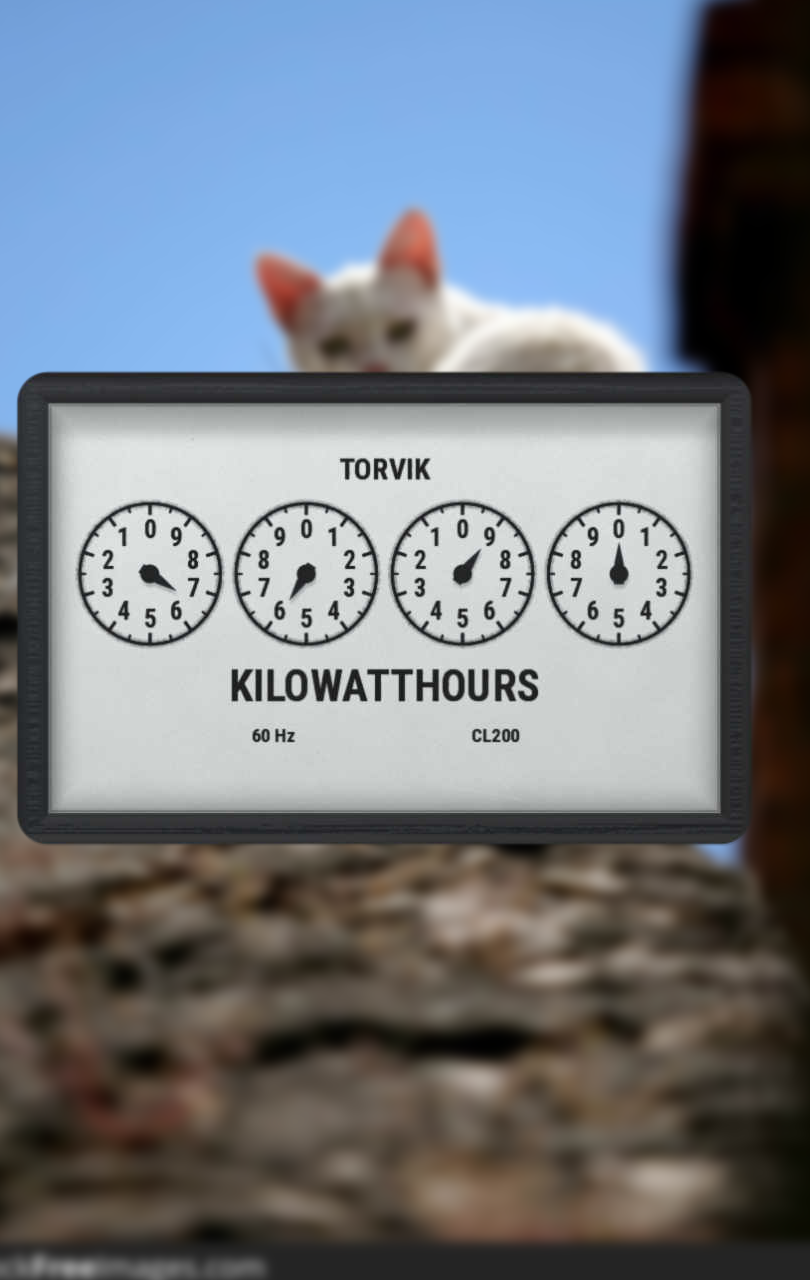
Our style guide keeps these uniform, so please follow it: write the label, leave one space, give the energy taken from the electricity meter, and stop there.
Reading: 6590 kWh
